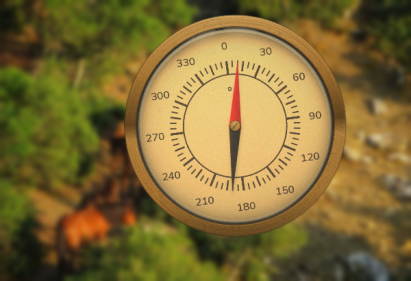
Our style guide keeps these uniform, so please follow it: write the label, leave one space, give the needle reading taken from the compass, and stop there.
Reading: 10 °
